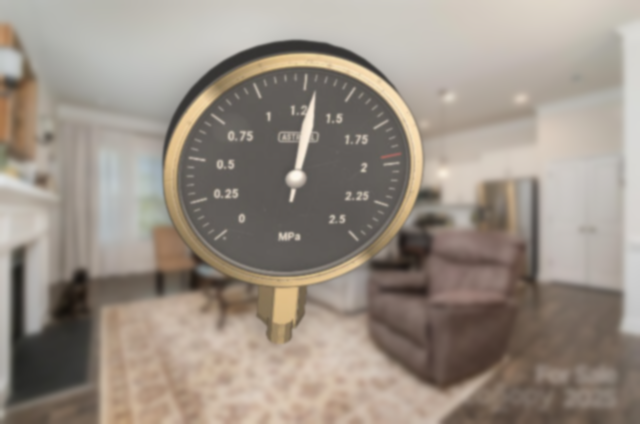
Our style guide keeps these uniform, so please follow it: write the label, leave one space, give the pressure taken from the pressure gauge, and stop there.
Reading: 1.3 MPa
